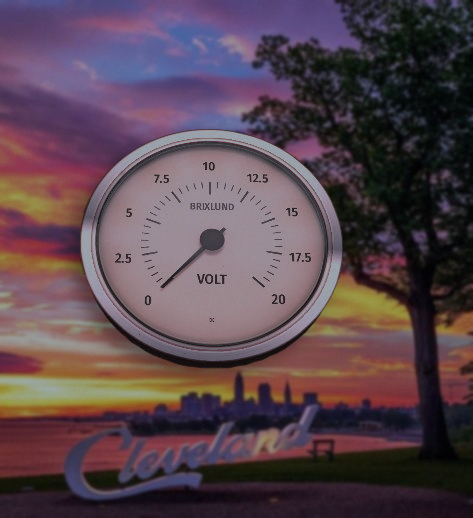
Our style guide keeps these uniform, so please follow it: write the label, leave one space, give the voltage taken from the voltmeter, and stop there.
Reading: 0 V
